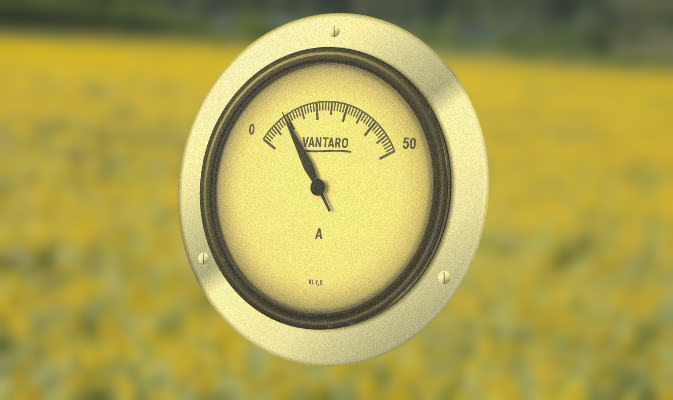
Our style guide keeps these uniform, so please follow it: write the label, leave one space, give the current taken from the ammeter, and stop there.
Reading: 10 A
